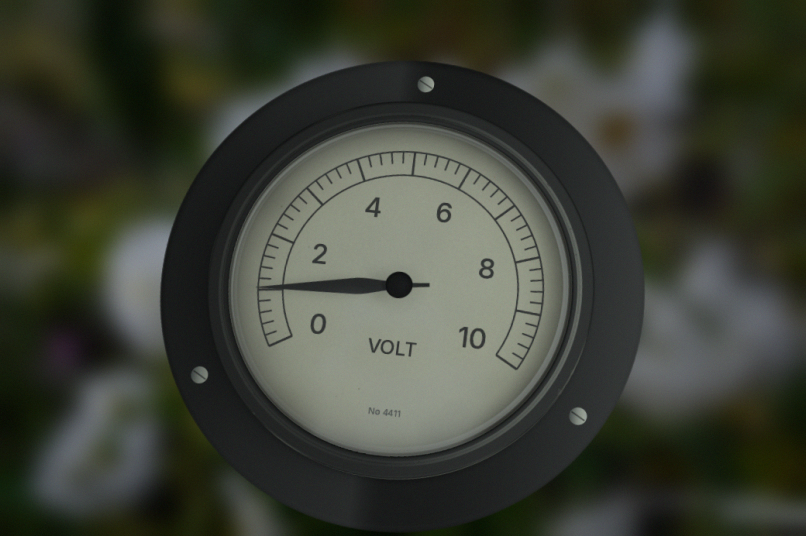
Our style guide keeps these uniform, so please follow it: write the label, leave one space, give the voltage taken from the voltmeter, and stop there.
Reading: 1 V
